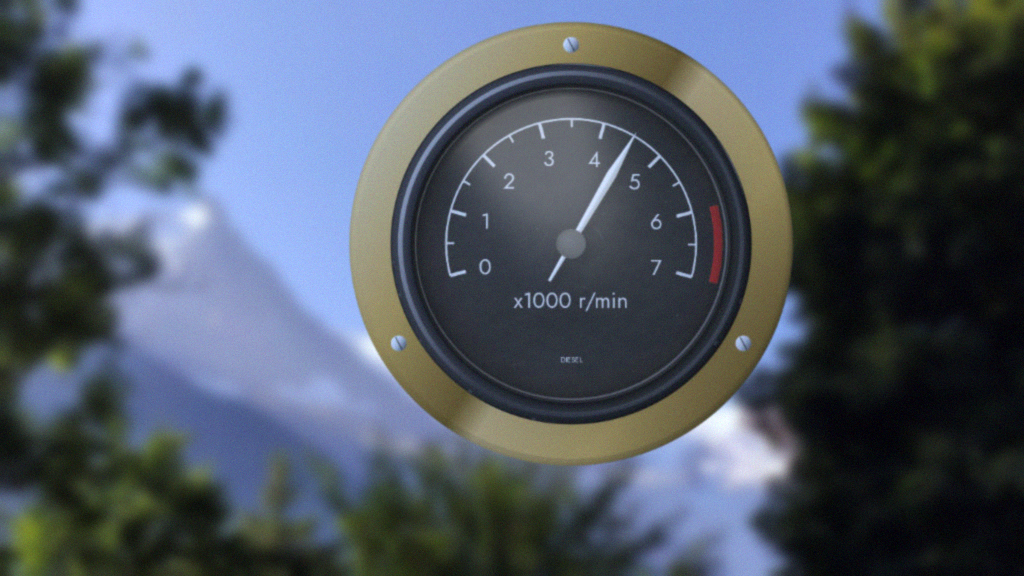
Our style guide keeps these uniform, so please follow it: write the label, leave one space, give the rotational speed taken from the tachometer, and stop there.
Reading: 4500 rpm
